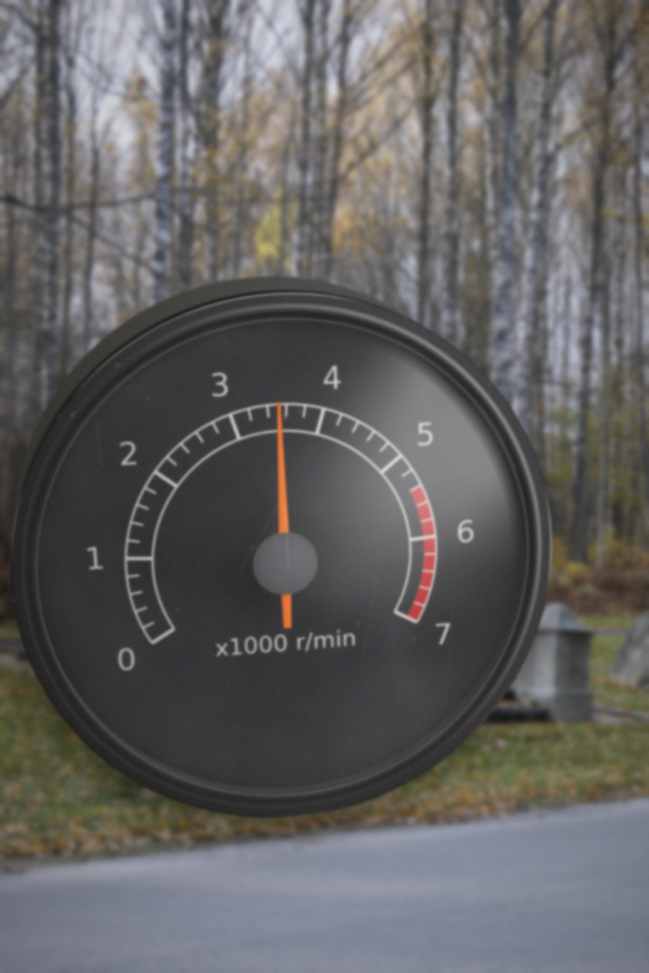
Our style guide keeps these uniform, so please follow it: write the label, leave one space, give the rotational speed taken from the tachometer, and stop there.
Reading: 3500 rpm
